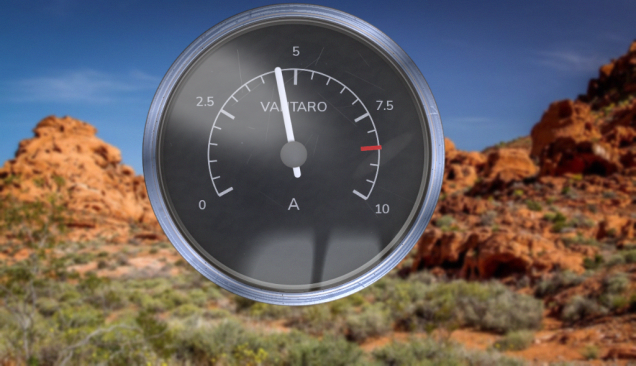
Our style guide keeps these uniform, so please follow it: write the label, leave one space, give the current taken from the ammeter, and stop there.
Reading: 4.5 A
